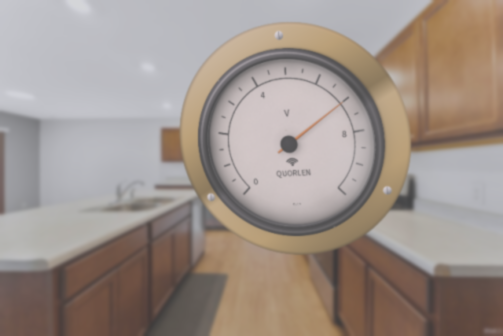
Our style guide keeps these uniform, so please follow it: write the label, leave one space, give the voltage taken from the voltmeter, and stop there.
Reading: 7 V
